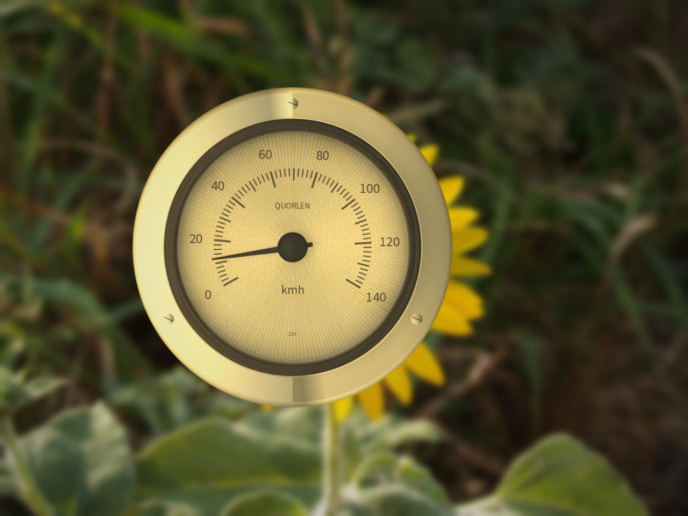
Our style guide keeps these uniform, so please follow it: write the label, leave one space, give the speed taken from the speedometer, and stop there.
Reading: 12 km/h
